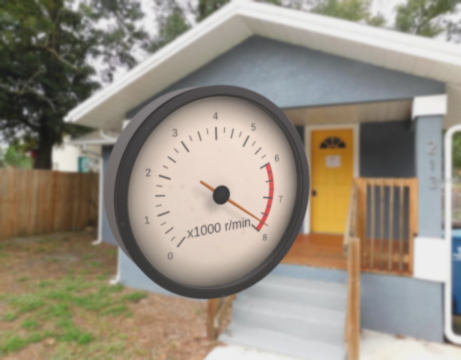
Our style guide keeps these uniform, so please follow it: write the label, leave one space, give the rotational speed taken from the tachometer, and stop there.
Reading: 7750 rpm
